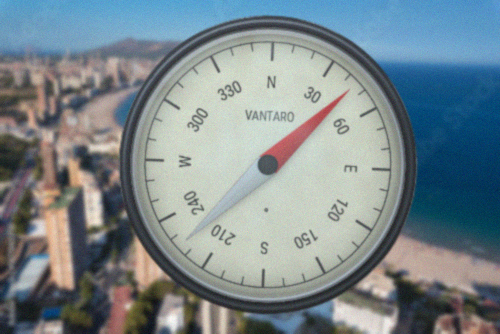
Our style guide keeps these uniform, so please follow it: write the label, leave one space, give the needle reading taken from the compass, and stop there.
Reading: 45 °
